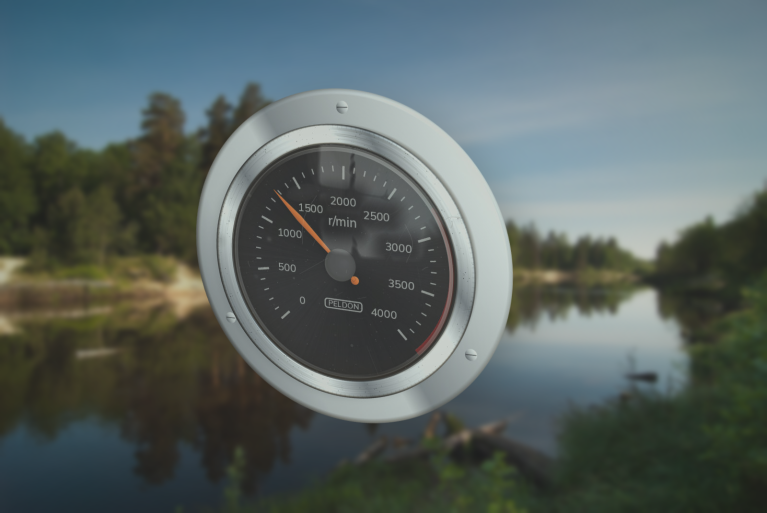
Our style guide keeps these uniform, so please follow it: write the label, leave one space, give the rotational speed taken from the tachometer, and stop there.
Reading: 1300 rpm
